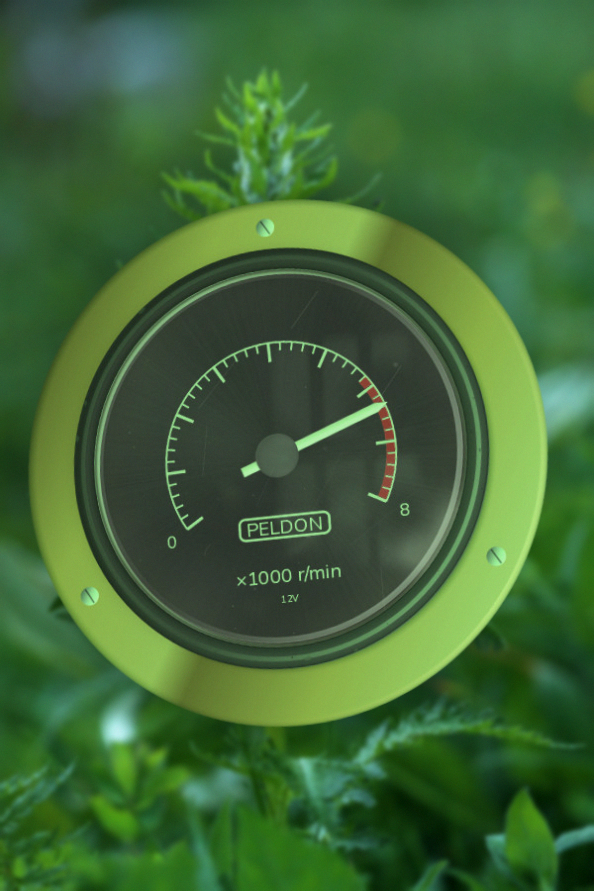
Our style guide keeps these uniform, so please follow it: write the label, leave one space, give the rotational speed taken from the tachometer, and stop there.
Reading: 6400 rpm
